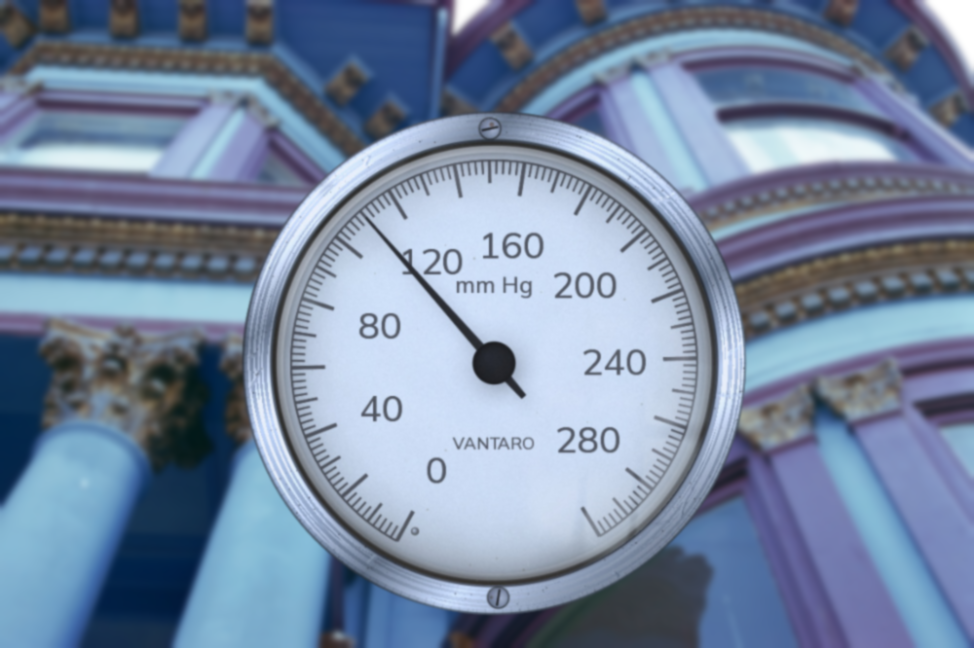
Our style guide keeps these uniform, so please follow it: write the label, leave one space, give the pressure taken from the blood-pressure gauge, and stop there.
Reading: 110 mmHg
